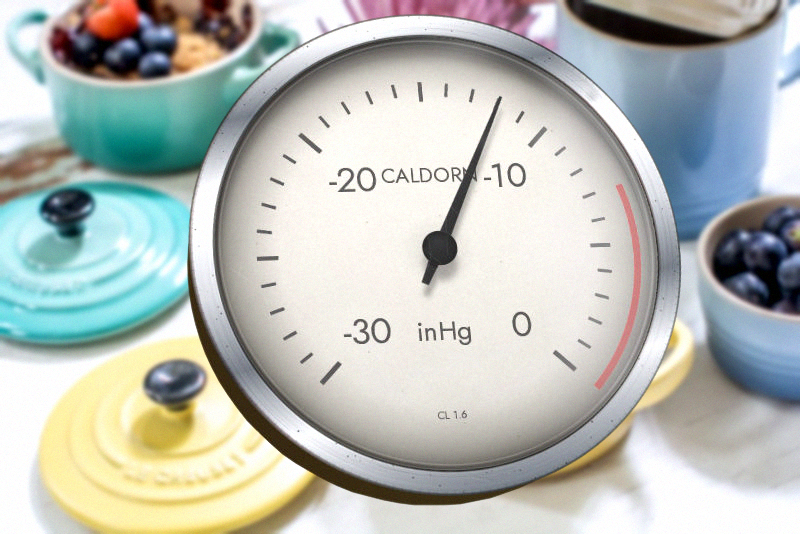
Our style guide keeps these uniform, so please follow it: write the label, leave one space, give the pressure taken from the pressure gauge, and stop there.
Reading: -12 inHg
